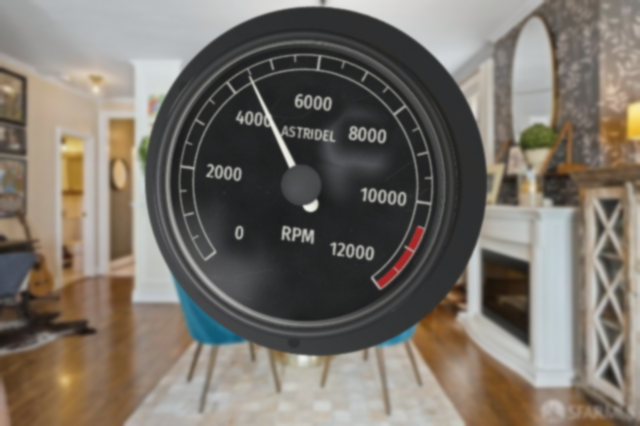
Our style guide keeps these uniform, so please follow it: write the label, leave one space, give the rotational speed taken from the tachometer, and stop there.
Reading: 4500 rpm
